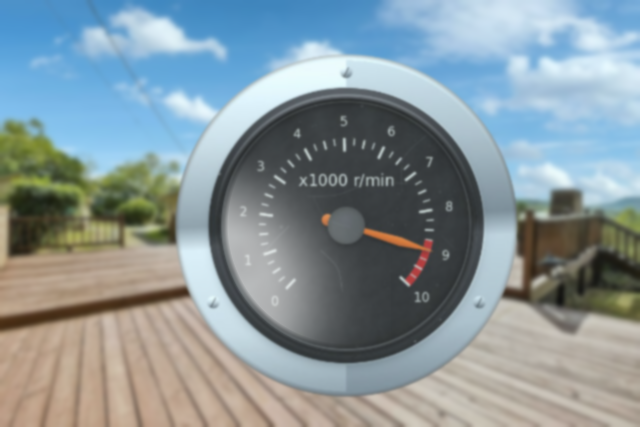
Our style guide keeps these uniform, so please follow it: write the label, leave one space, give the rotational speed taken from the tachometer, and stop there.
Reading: 9000 rpm
